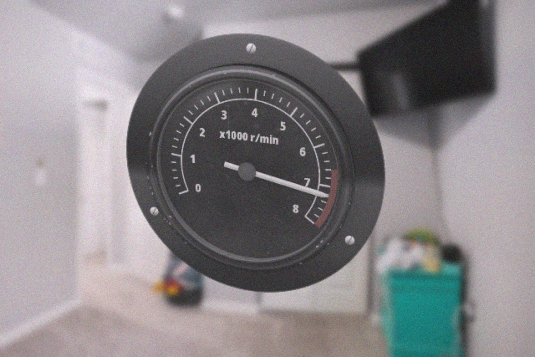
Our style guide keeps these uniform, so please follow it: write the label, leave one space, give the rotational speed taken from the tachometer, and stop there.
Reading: 7200 rpm
